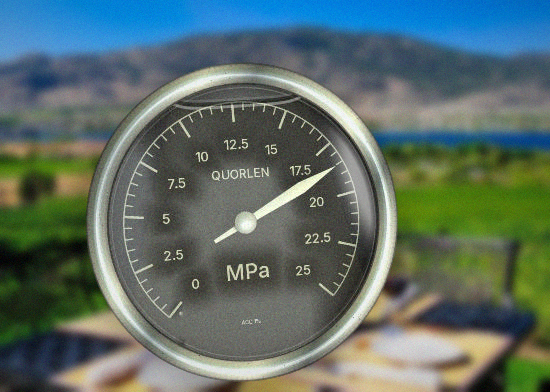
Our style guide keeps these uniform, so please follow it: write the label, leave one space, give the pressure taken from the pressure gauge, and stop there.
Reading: 18.5 MPa
